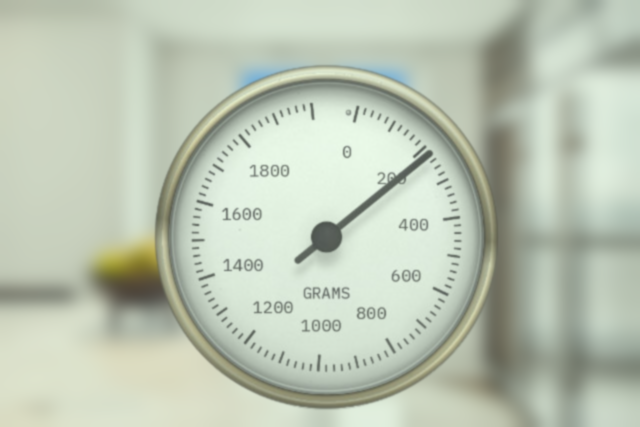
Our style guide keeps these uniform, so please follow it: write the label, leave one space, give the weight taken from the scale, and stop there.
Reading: 220 g
